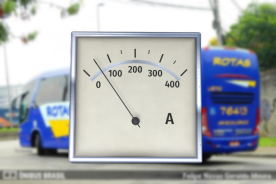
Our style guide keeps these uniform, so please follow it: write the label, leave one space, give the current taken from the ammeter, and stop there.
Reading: 50 A
